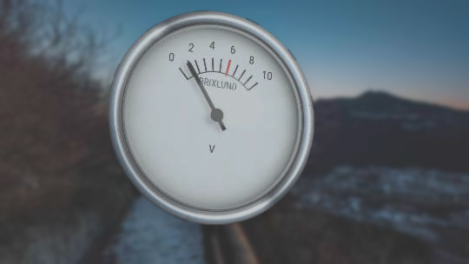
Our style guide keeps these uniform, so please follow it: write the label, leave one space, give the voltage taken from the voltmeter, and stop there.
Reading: 1 V
